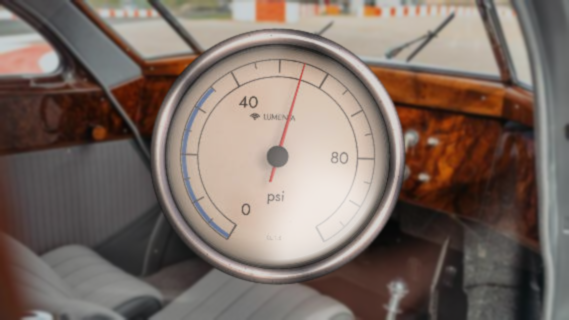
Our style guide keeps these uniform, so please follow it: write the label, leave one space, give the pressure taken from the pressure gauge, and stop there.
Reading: 55 psi
